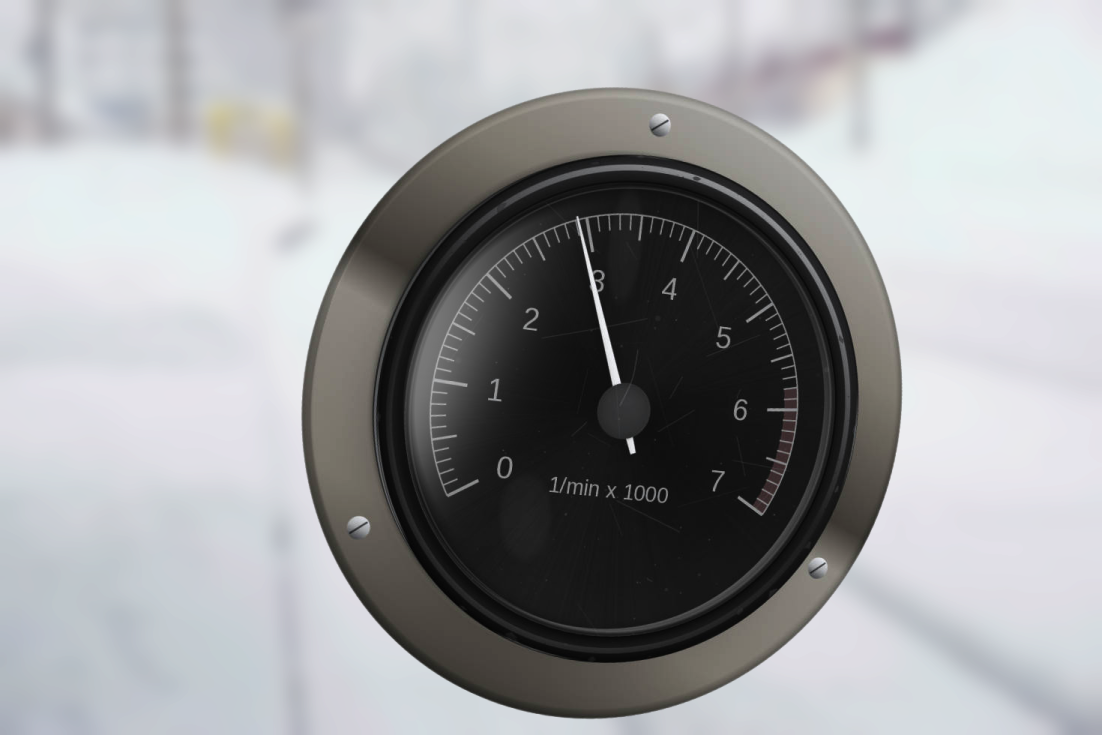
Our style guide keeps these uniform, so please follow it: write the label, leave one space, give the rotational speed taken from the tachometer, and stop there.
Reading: 2900 rpm
